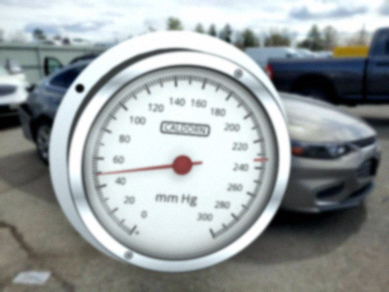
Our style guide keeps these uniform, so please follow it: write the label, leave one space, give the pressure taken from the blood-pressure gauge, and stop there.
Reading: 50 mmHg
